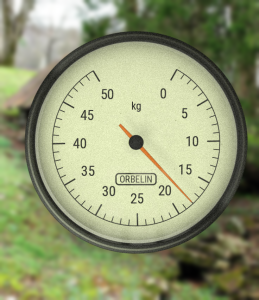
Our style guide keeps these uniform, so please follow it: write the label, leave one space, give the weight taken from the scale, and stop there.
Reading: 18 kg
